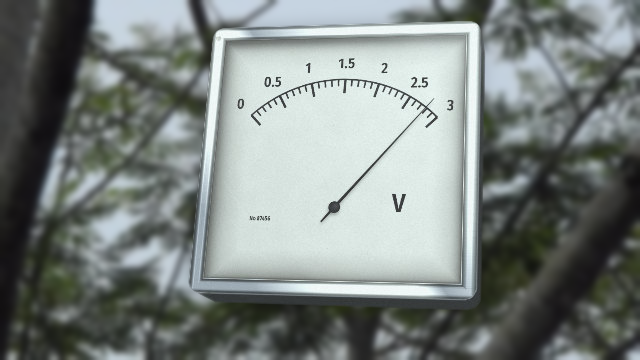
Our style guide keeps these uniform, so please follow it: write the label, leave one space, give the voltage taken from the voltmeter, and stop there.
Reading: 2.8 V
